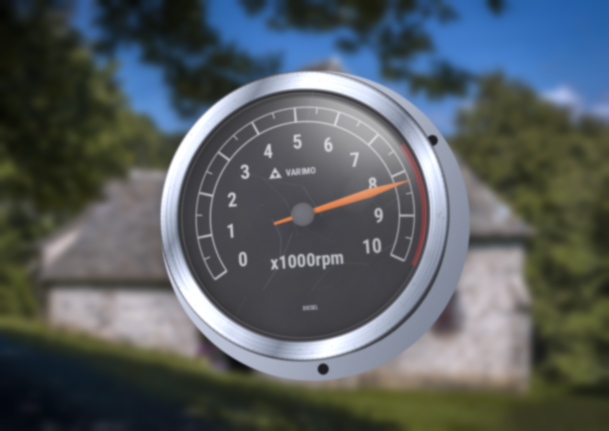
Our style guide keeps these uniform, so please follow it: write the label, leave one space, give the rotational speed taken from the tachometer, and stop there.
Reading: 8250 rpm
